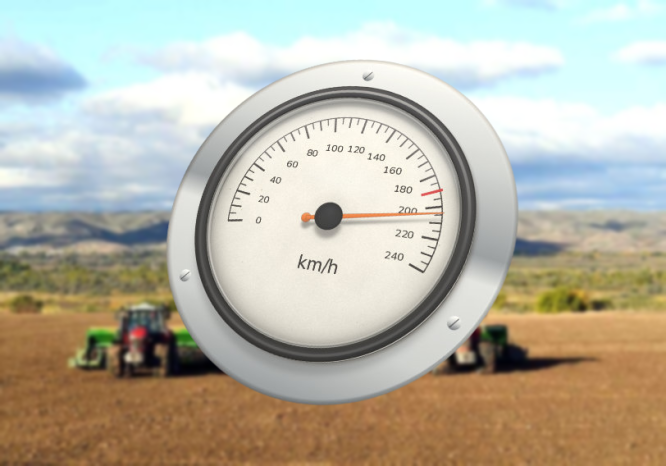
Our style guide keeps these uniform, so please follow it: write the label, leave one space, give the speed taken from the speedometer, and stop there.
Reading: 205 km/h
